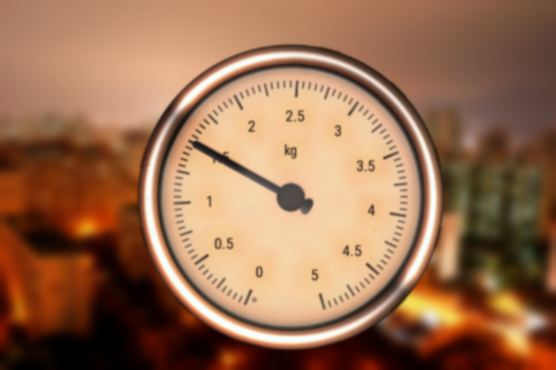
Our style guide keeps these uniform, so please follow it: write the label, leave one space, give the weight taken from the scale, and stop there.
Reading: 1.5 kg
